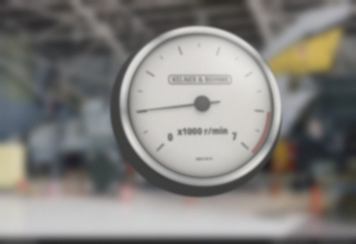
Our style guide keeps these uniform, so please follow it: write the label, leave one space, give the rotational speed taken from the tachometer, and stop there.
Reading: 1000 rpm
